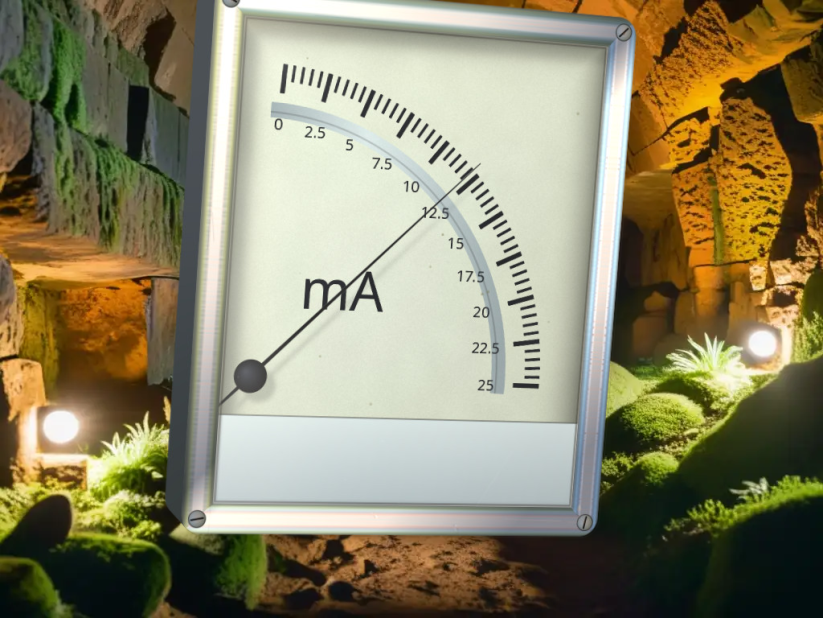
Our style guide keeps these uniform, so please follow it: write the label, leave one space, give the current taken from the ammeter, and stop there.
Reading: 12 mA
